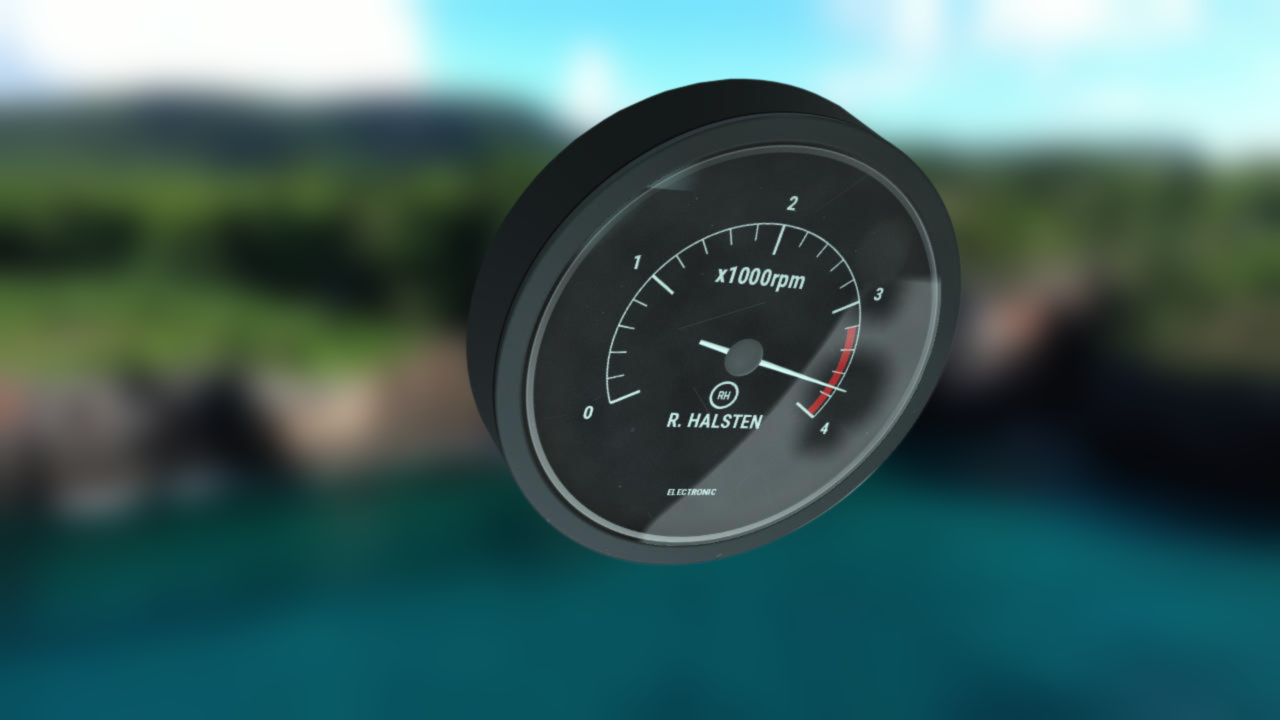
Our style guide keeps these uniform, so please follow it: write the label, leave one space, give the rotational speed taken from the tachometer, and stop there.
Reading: 3700 rpm
